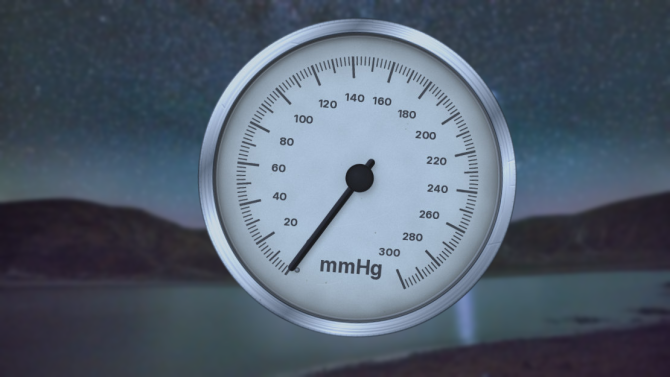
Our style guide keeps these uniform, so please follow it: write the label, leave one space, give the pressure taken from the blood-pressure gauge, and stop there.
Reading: 0 mmHg
